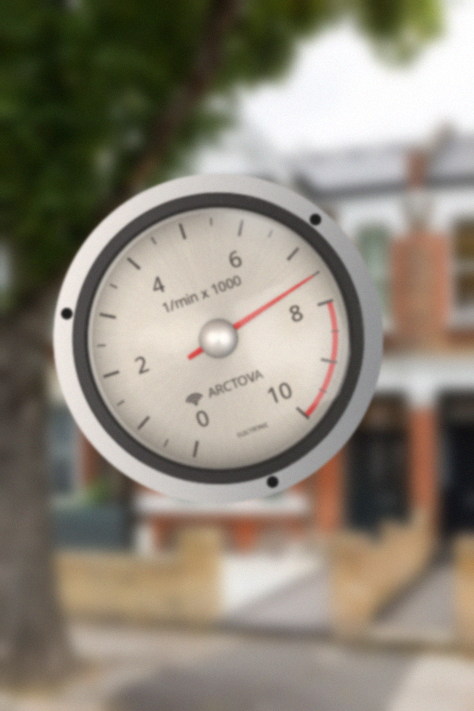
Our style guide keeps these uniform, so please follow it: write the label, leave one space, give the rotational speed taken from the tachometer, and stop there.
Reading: 7500 rpm
